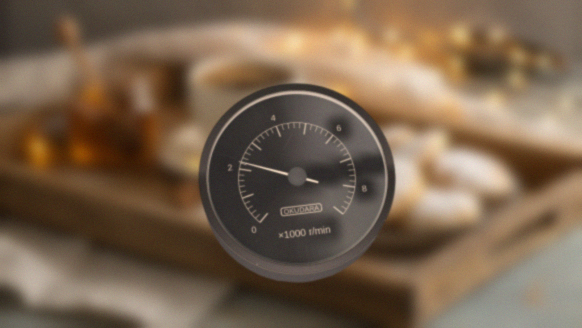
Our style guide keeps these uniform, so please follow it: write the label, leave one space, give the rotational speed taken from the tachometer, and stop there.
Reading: 2200 rpm
